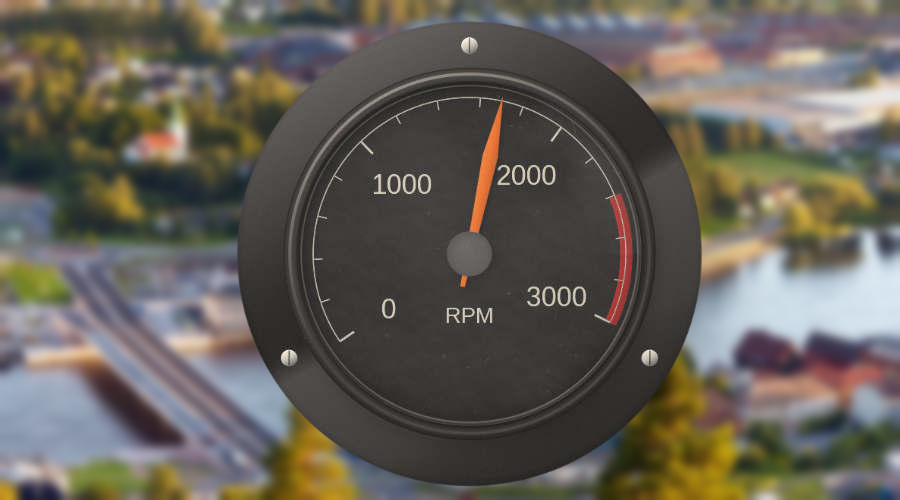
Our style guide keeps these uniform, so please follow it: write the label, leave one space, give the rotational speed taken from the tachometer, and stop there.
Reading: 1700 rpm
